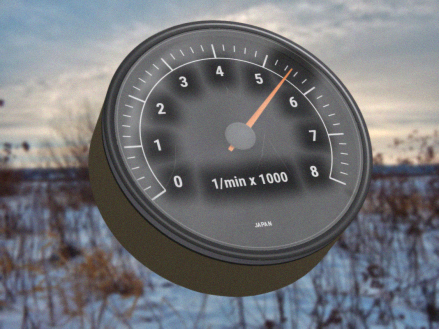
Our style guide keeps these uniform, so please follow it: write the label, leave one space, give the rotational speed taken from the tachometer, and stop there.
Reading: 5500 rpm
